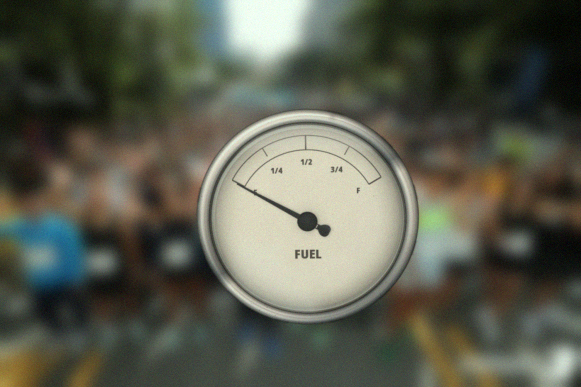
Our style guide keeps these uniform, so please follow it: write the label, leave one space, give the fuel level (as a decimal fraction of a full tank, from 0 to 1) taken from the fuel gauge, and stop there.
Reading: 0
